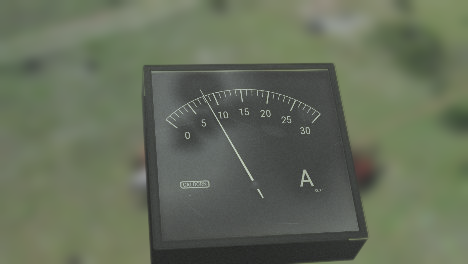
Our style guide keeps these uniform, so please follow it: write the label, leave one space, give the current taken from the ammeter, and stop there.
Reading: 8 A
